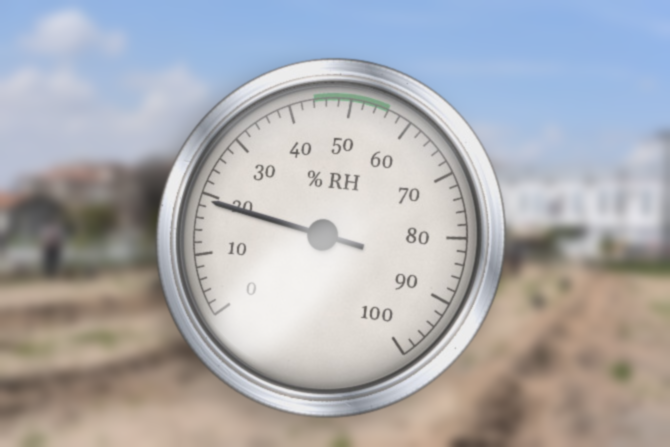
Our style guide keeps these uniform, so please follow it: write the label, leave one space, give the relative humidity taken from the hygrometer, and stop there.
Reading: 19 %
